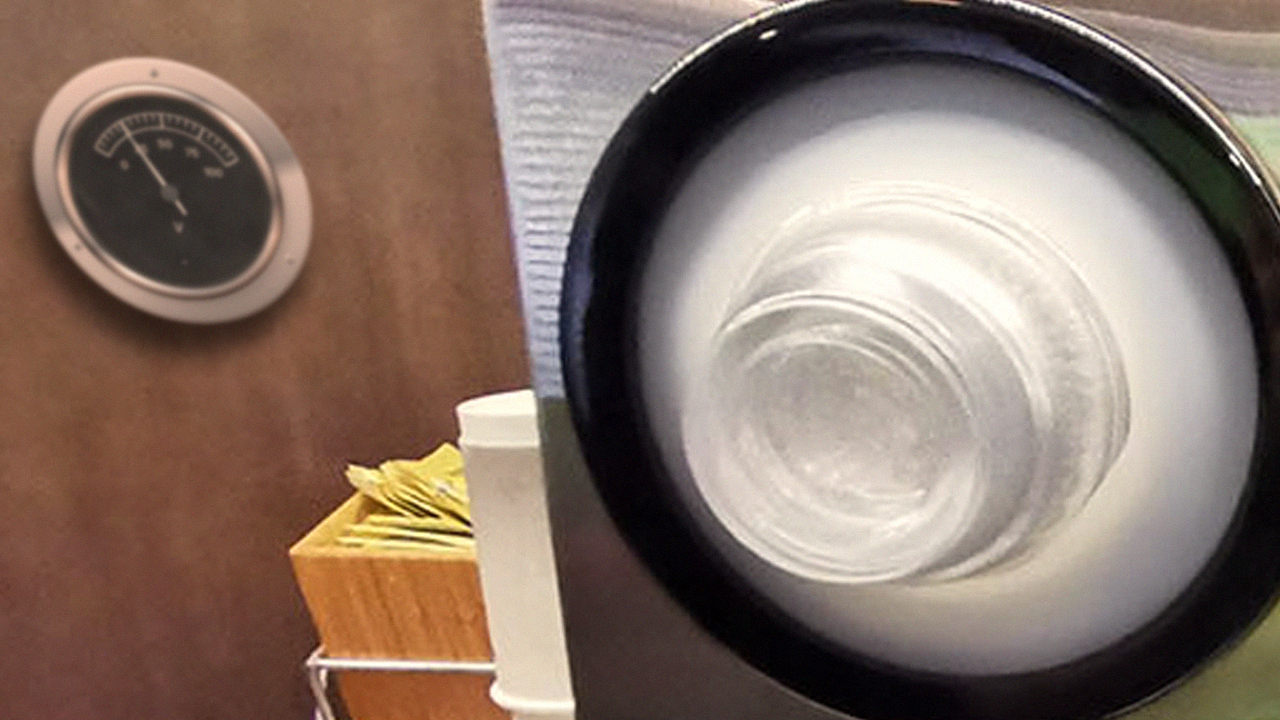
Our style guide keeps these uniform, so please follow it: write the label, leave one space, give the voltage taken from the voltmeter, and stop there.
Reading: 25 V
